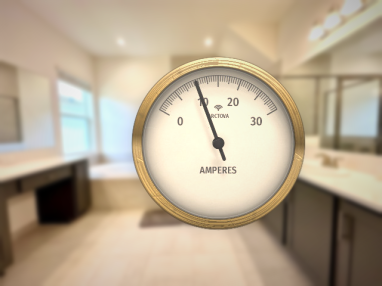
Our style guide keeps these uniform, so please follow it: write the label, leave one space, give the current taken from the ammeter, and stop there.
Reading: 10 A
